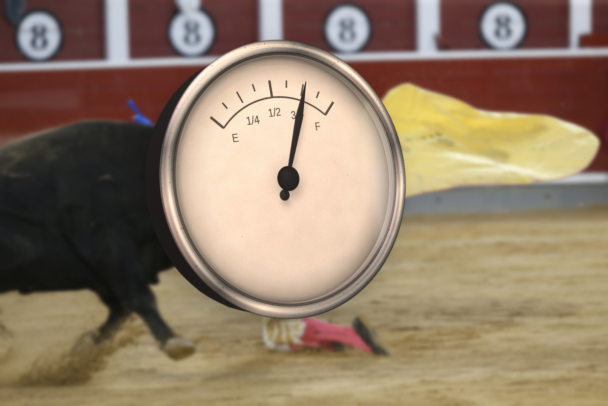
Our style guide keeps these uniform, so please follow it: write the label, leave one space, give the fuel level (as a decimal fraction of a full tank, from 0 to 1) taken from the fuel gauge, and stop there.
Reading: 0.75
